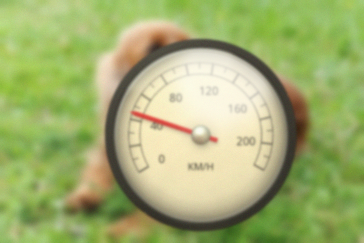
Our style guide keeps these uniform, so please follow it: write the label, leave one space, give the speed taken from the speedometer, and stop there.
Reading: 45 km/h
